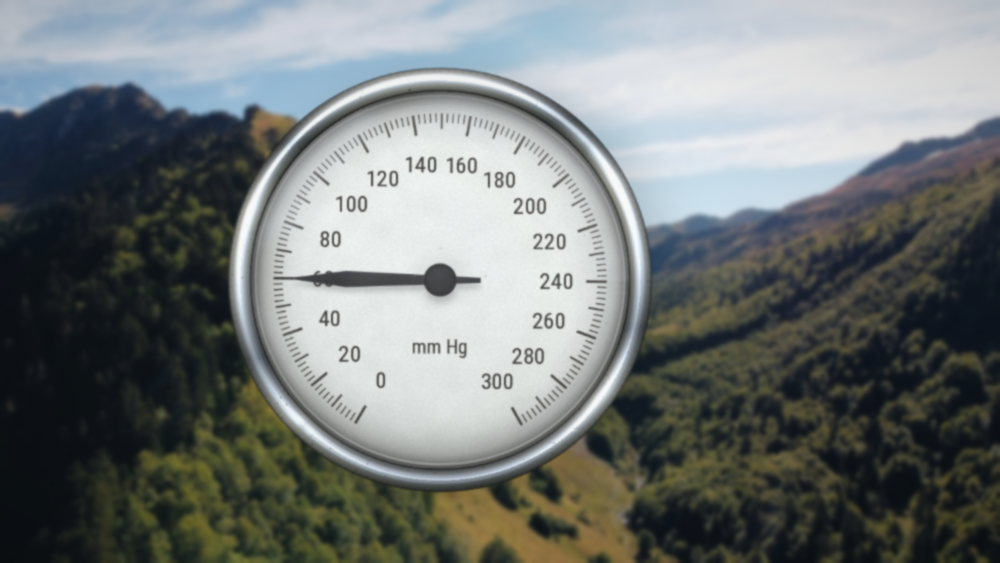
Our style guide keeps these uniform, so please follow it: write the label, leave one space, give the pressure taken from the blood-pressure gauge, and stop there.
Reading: 60 mmHg
